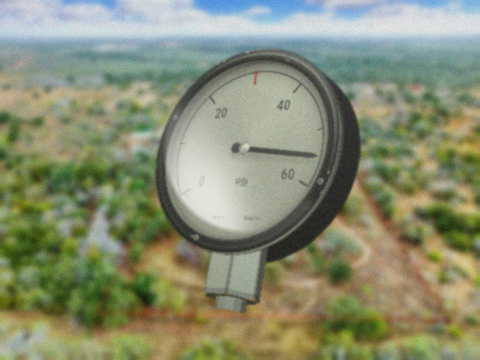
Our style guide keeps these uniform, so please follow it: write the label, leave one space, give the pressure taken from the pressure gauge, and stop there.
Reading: 55 psi
